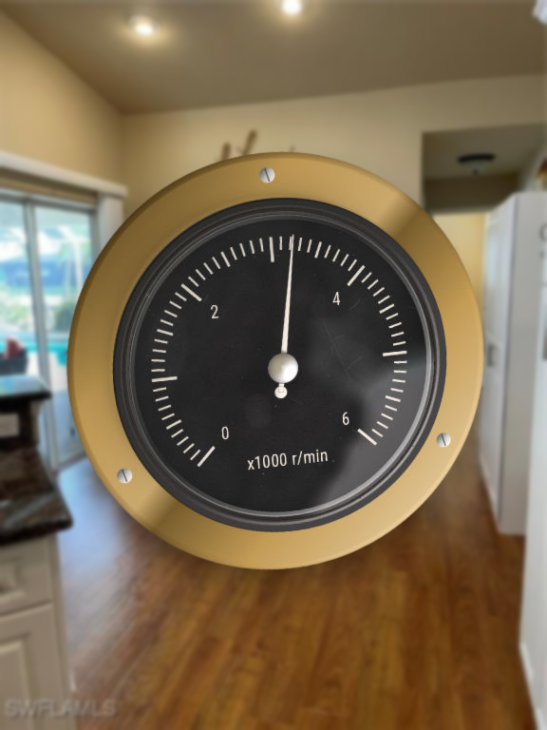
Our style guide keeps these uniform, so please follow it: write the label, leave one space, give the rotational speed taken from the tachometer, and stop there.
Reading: 3200 rpm
